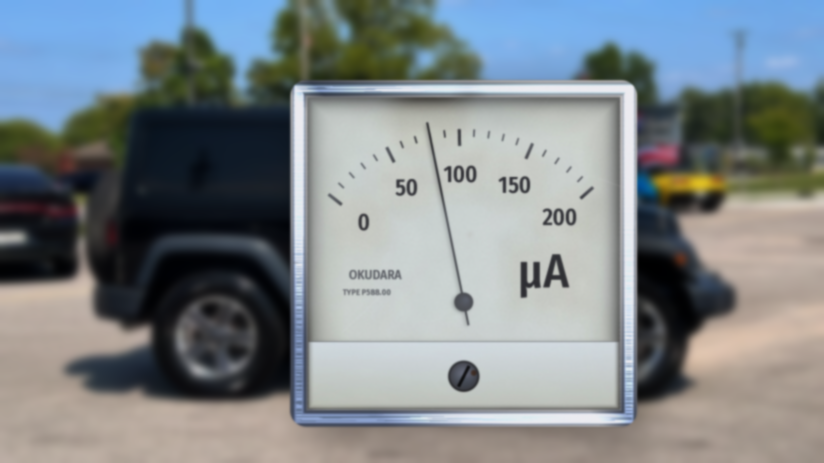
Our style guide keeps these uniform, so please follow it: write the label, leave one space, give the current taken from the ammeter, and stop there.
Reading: 80 µA
